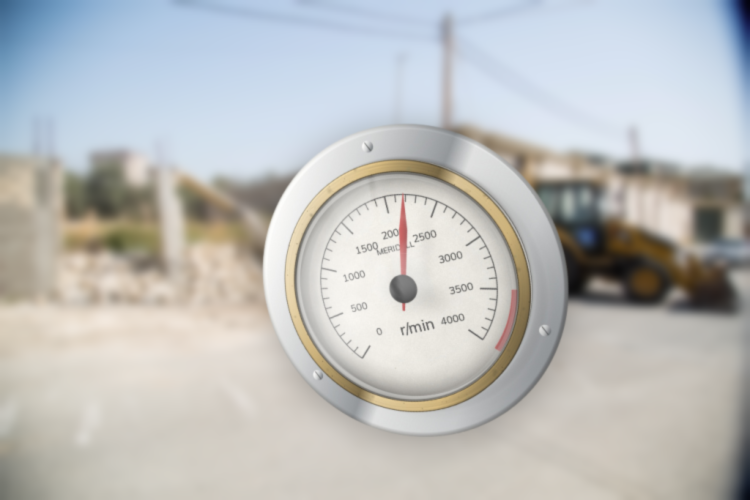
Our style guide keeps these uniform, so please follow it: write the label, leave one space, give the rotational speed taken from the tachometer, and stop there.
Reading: 2200 rpm
